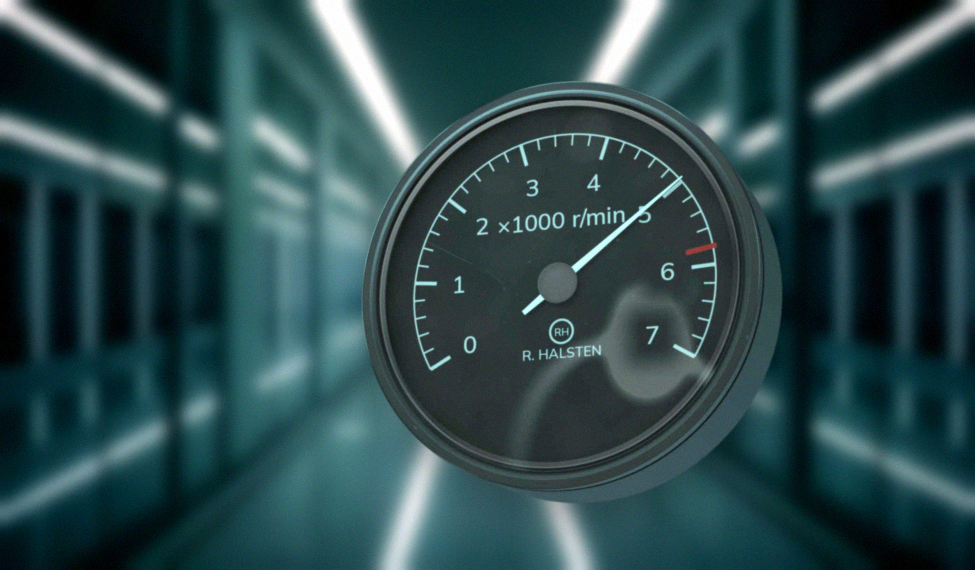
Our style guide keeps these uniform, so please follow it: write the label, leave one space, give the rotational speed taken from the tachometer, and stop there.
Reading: 5000 rpm
